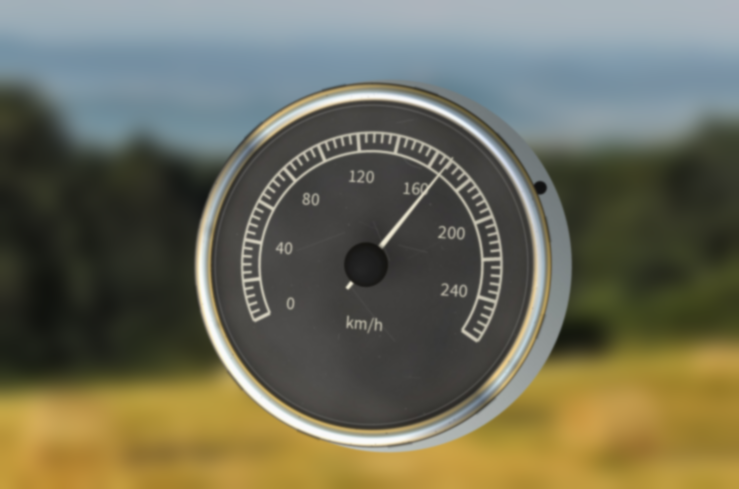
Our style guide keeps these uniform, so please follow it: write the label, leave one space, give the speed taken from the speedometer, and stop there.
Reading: 168 km/h
